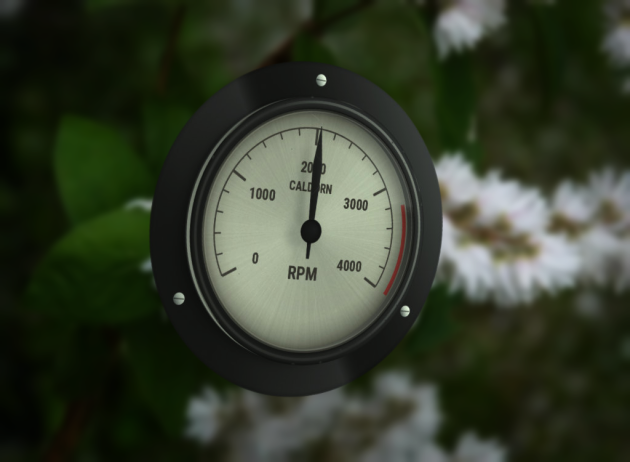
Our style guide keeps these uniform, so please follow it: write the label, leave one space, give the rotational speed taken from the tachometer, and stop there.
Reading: 2000 rpm
